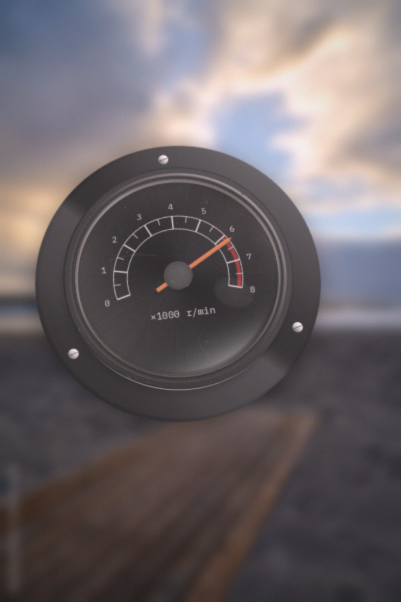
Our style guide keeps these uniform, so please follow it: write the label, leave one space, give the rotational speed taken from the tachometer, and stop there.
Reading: 6250 rpm
